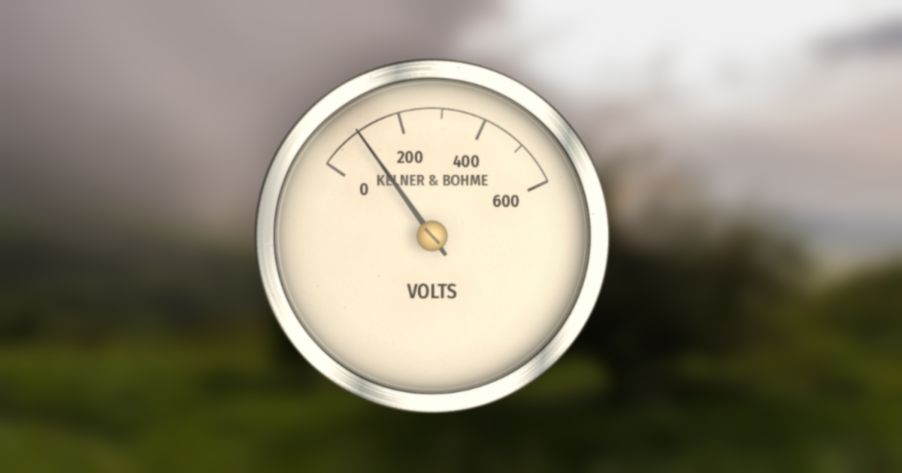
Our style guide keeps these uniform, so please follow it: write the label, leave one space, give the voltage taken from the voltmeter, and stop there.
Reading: 100 V
